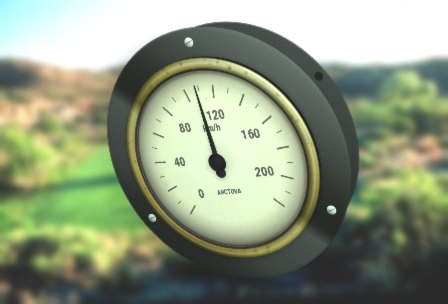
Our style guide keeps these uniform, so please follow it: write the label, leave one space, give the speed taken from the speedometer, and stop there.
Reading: 110 km/h
